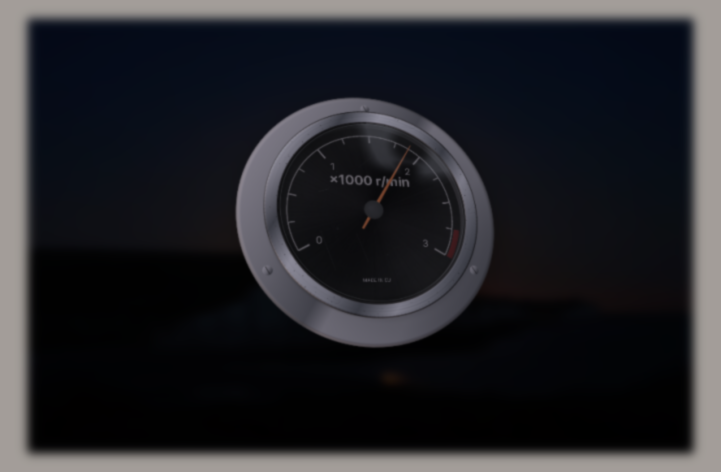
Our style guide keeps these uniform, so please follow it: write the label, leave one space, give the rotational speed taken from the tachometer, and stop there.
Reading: 1875 rpm
